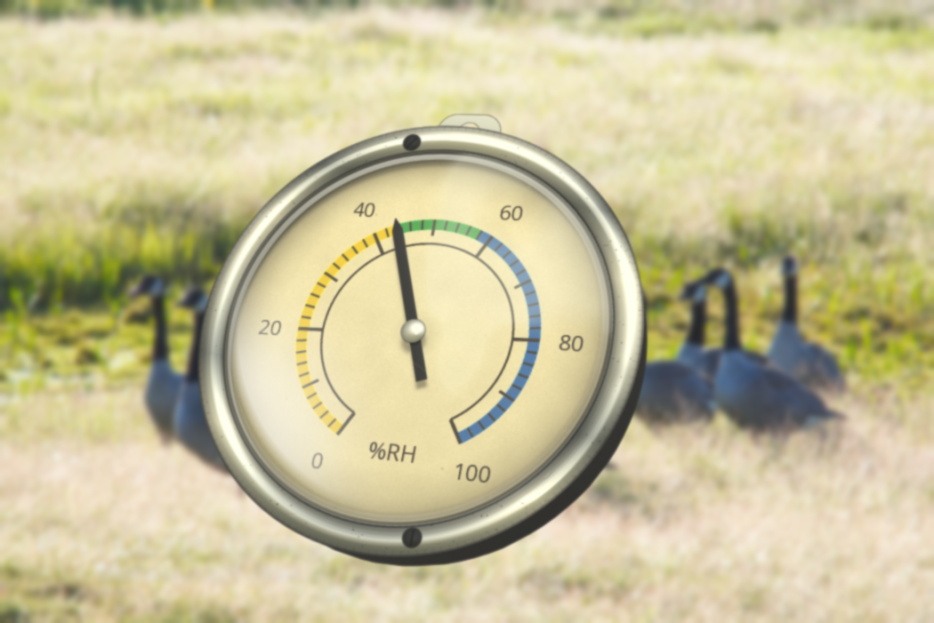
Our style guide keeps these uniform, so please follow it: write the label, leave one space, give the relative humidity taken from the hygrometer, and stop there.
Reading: 44 %
